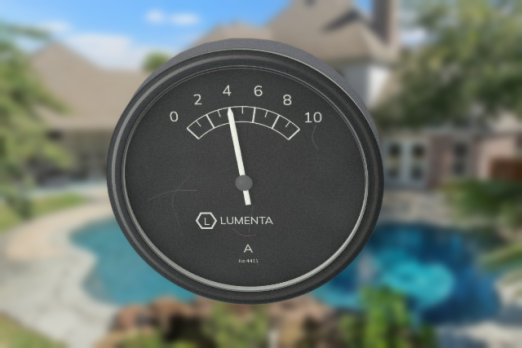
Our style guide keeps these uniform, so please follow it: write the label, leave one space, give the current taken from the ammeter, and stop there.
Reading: 4 A
